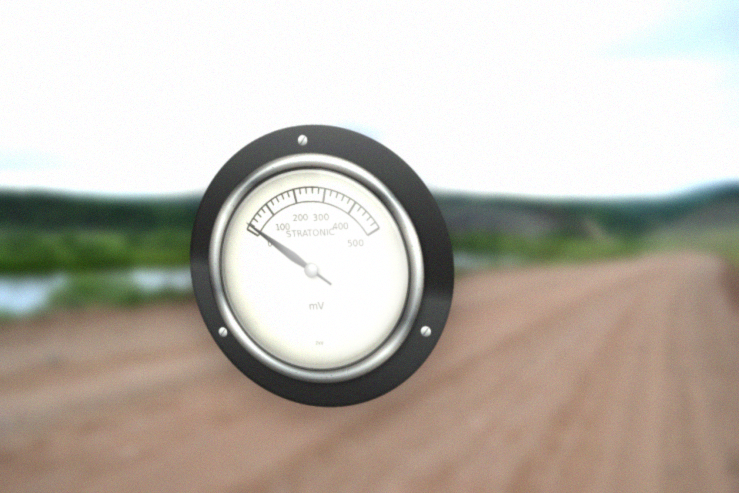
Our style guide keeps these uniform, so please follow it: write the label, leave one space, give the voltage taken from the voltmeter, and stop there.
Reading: 20 mV
